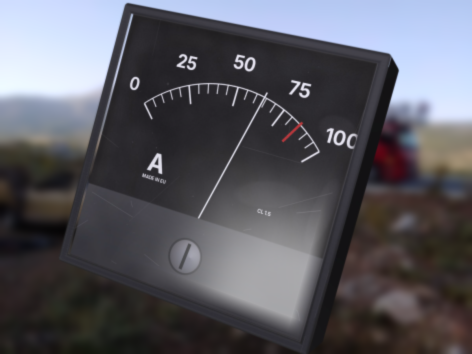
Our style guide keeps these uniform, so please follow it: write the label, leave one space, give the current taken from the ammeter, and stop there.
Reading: 65 A
